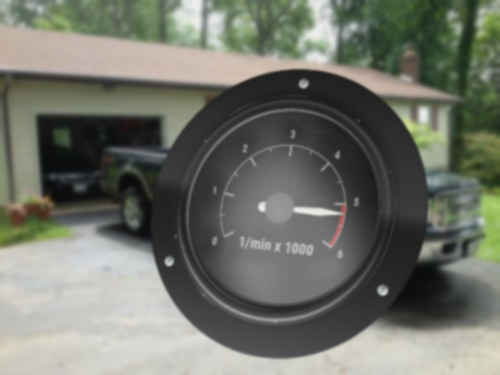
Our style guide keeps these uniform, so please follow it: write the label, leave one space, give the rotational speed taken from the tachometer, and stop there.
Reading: 5250 rpm
